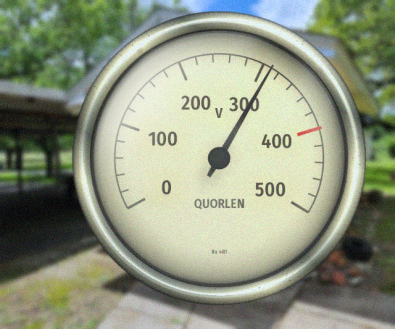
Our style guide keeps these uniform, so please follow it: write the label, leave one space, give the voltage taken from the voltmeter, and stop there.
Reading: 310 V
